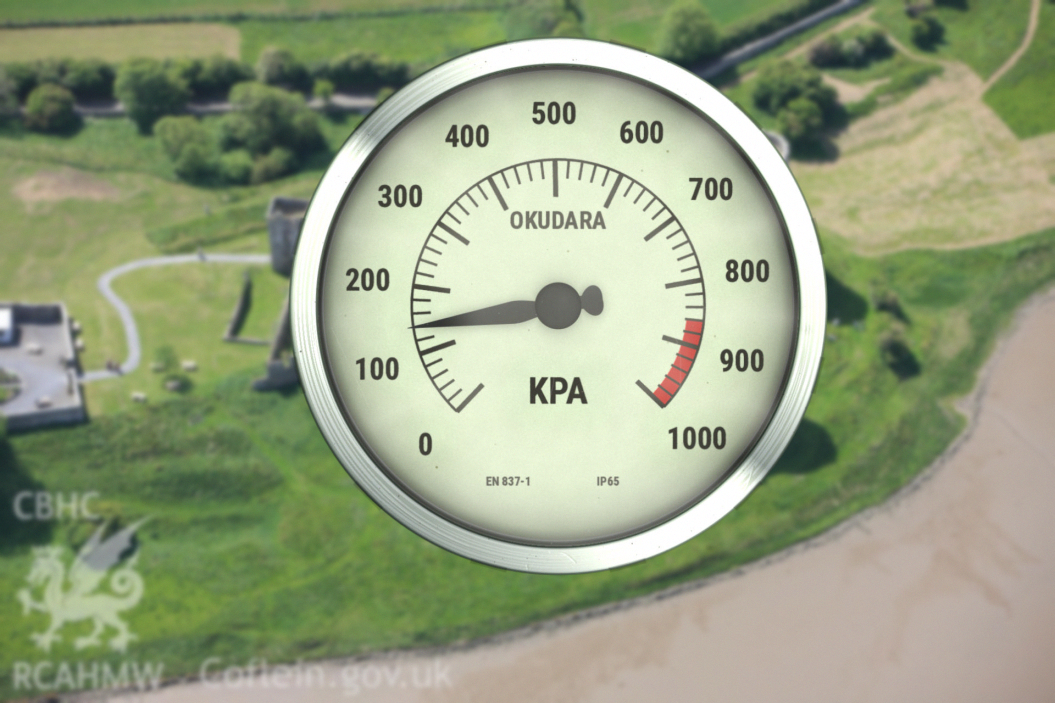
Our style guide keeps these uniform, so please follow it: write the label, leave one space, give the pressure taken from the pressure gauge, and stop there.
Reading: 140 kPa
